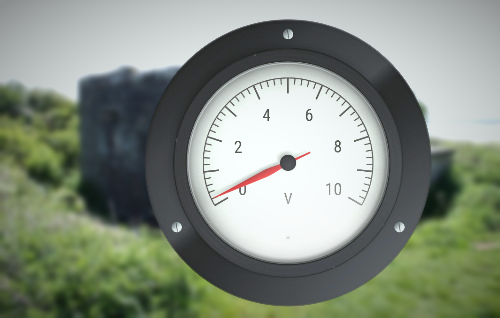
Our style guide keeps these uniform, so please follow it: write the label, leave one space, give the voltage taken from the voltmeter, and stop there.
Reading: 0.2 V
